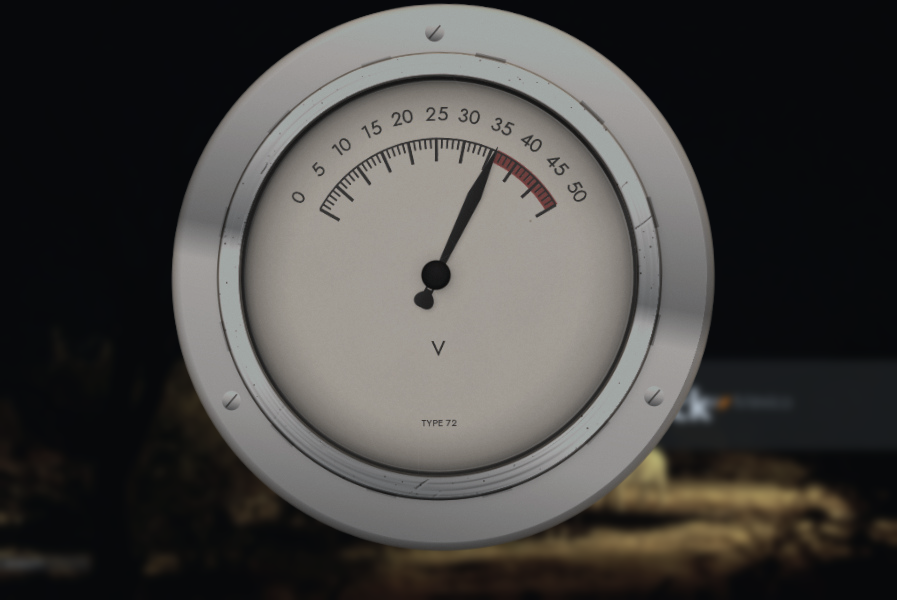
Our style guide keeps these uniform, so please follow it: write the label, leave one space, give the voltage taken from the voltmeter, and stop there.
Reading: 36 V
